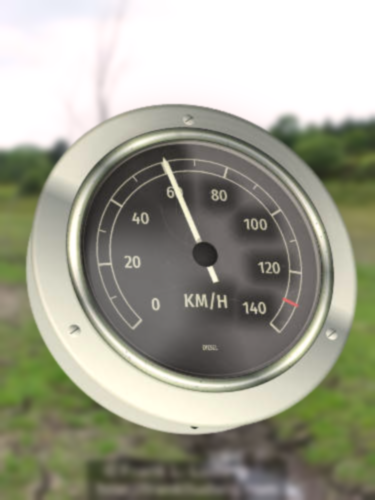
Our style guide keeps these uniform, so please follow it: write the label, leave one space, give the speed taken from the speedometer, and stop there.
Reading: 60 km/h
